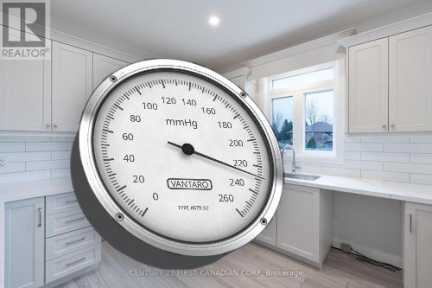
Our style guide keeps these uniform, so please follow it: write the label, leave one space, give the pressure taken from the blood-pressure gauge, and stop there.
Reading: 230 mmHg
